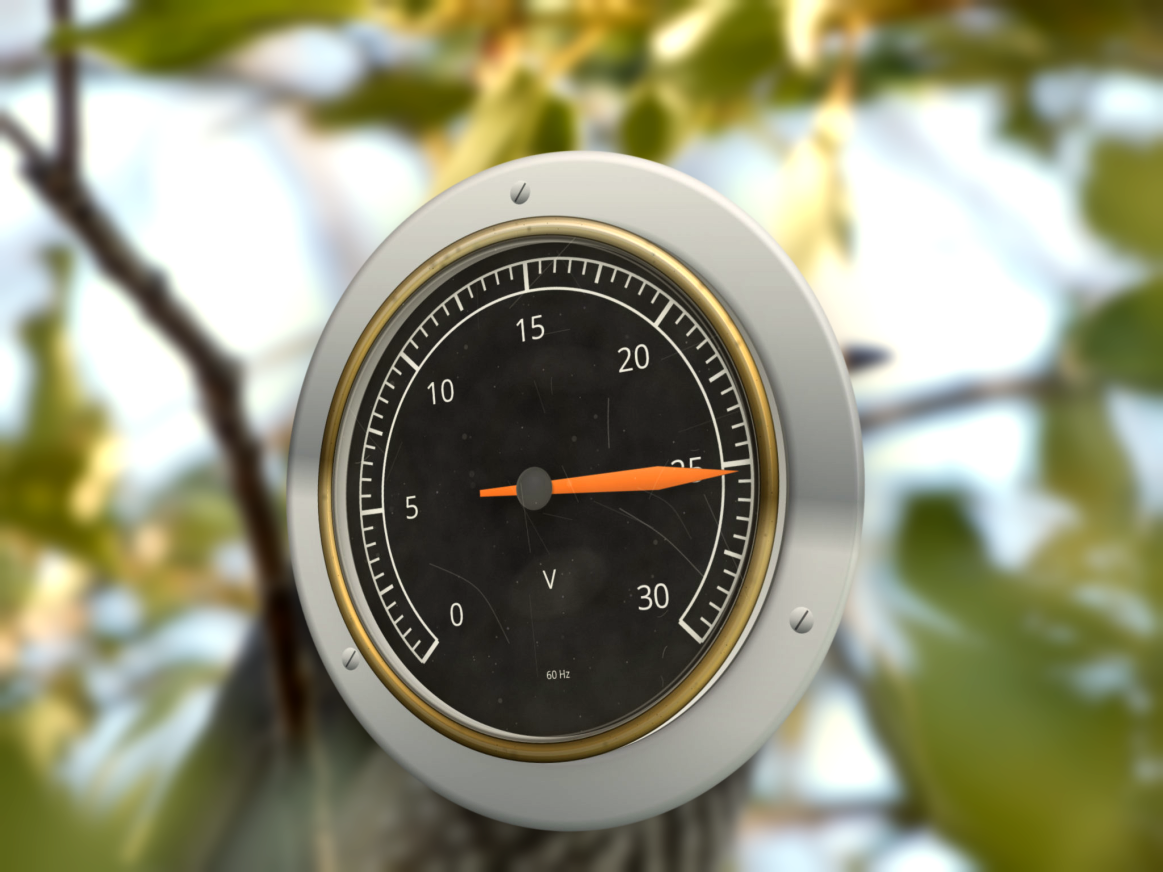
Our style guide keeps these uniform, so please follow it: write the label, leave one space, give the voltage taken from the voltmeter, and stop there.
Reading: 25.25 V
